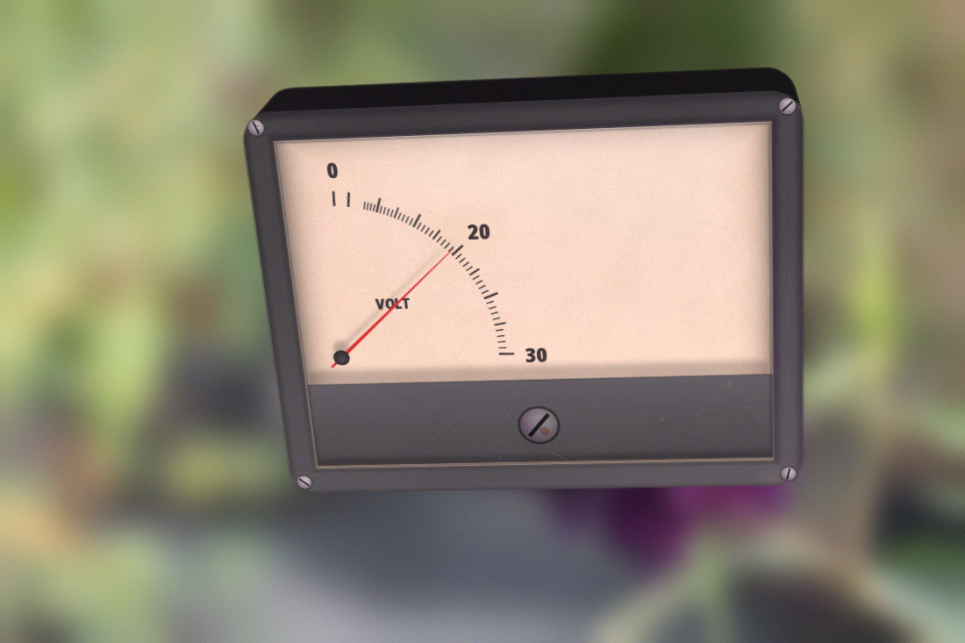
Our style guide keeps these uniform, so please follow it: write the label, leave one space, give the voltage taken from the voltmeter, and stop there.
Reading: 19.5 V
